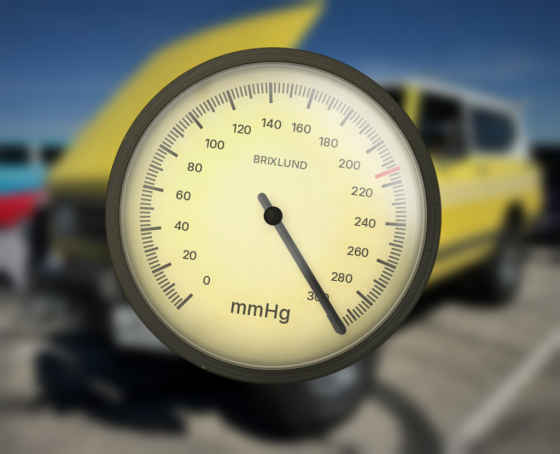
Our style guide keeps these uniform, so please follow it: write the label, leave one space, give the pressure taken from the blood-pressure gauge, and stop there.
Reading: 298 mmHg
